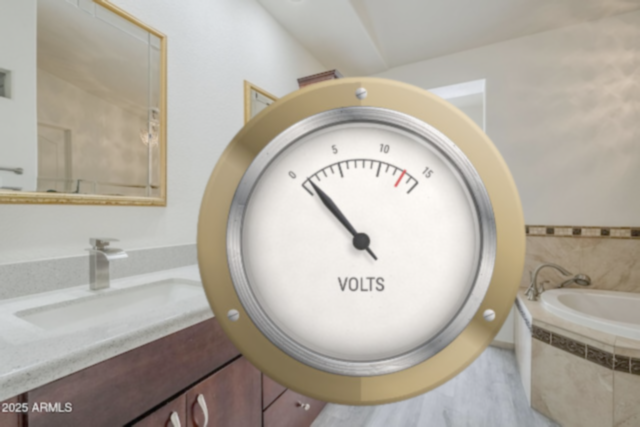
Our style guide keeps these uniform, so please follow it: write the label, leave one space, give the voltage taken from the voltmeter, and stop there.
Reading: 1 V
